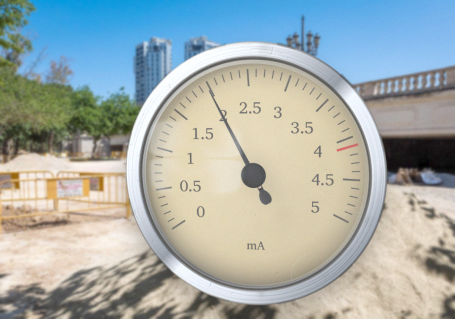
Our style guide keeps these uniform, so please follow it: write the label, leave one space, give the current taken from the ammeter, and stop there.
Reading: 2 mA
